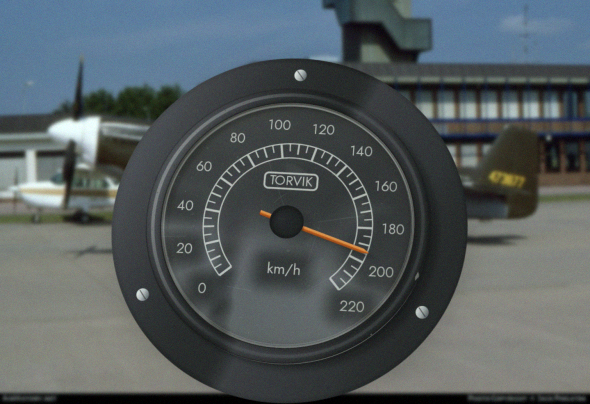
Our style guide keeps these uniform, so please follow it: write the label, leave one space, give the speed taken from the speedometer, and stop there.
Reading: 195 km/h
